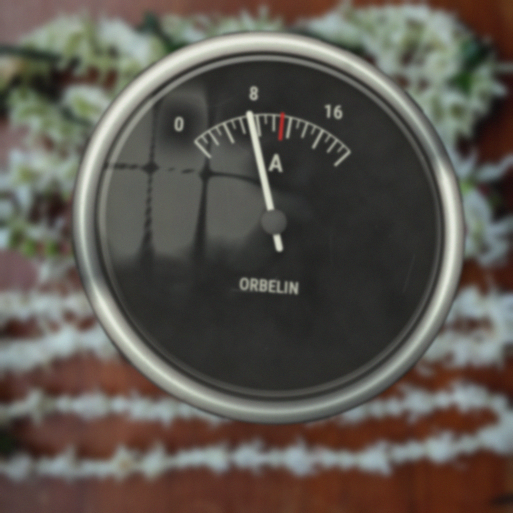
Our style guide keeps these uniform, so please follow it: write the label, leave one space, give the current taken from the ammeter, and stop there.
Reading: 7 A
